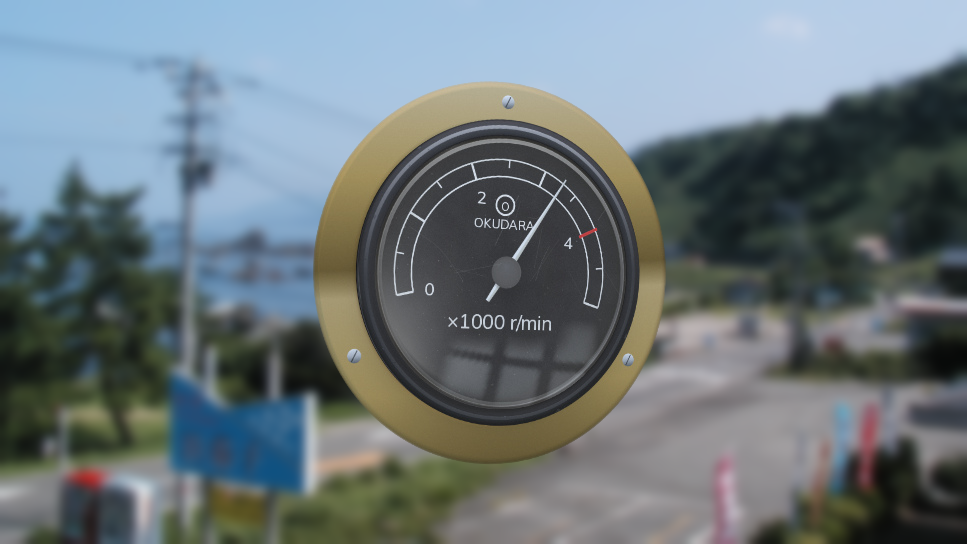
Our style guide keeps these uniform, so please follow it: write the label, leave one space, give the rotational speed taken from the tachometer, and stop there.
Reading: 3250 rpm
